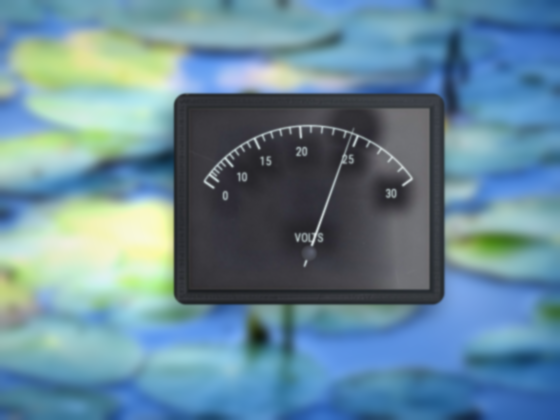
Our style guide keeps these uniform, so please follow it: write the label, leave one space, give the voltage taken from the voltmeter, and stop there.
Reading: 24.5 V
